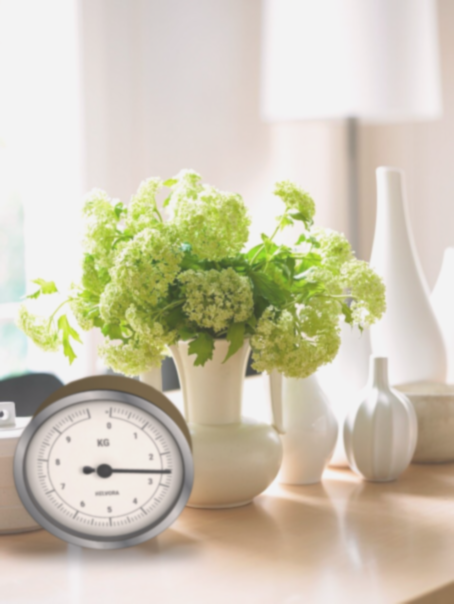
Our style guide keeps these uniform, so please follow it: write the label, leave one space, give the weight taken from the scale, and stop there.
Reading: 2.5 kg
